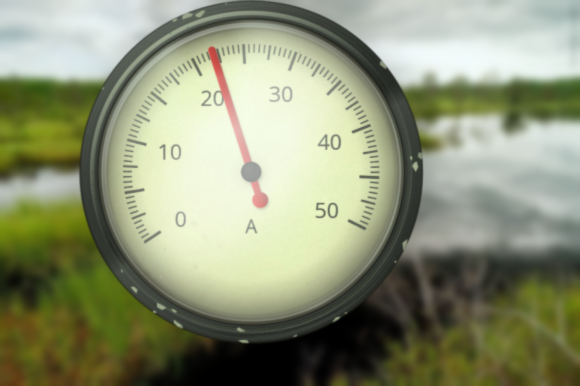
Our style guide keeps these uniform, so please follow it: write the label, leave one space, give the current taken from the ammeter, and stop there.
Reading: 22 A
